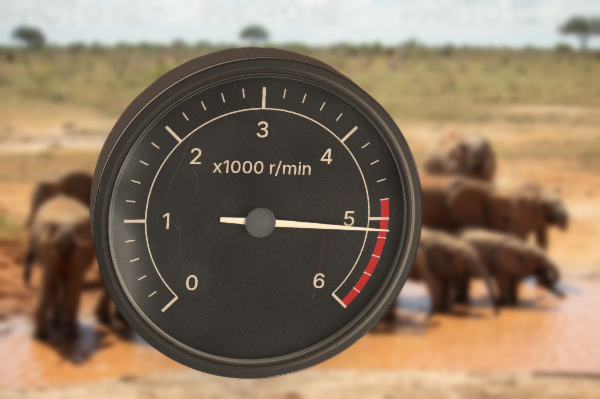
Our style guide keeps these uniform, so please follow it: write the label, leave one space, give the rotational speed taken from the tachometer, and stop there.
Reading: 5100 rpm
